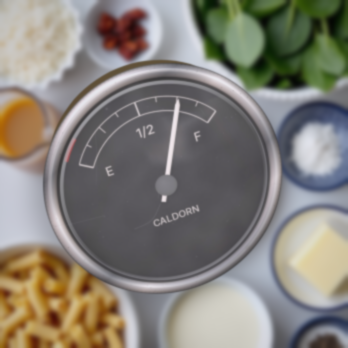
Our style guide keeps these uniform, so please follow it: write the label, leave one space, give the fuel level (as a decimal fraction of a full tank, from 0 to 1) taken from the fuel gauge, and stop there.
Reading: 0.75
